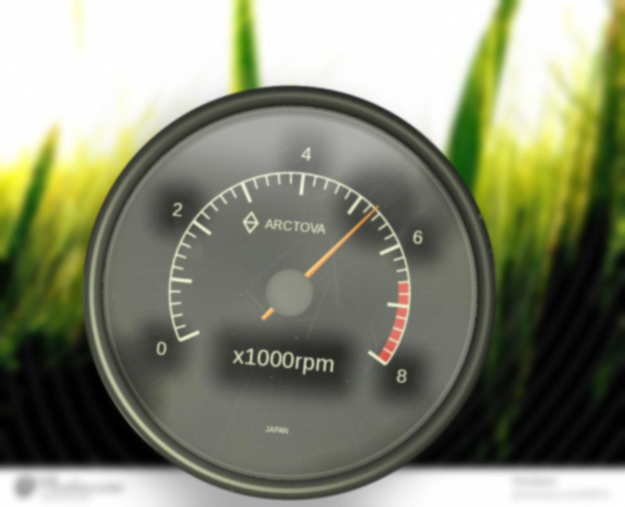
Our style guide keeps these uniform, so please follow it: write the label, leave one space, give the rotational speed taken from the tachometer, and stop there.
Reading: 5300 rpm
